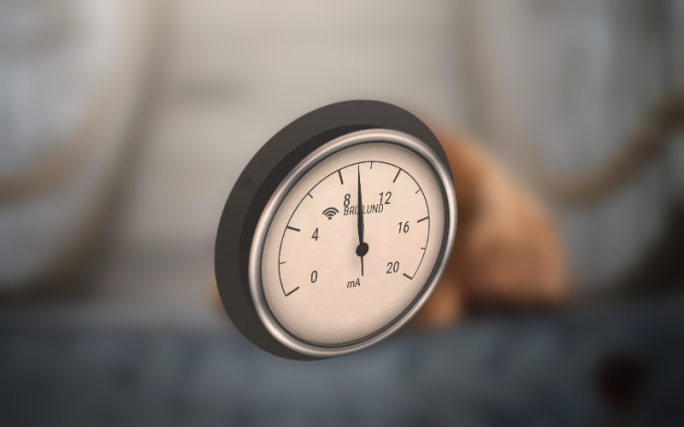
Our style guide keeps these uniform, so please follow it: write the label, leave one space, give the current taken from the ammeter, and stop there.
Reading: 9 mA
